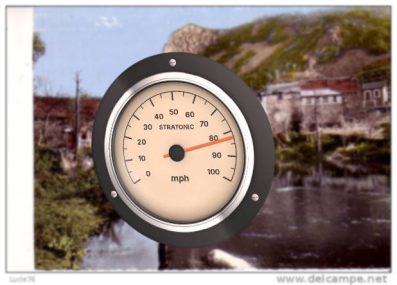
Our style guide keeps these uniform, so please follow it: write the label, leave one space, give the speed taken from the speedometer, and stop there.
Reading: 82.5 mph
